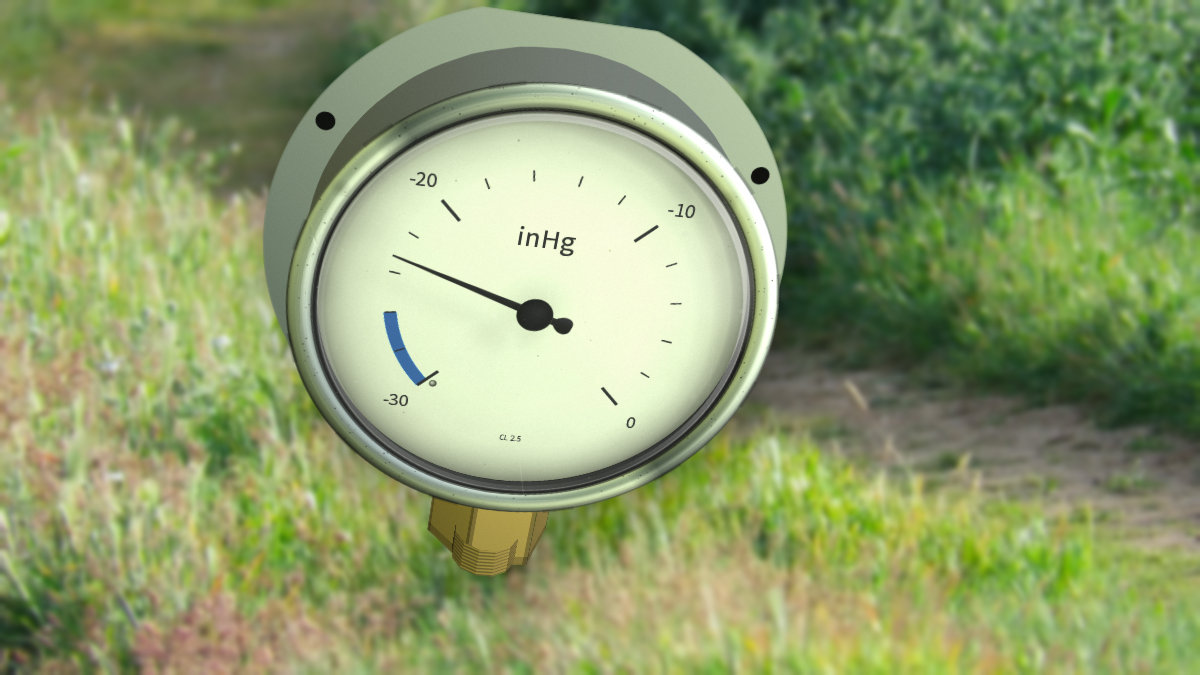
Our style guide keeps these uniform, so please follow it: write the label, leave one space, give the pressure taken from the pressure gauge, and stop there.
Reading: -23 inHg
